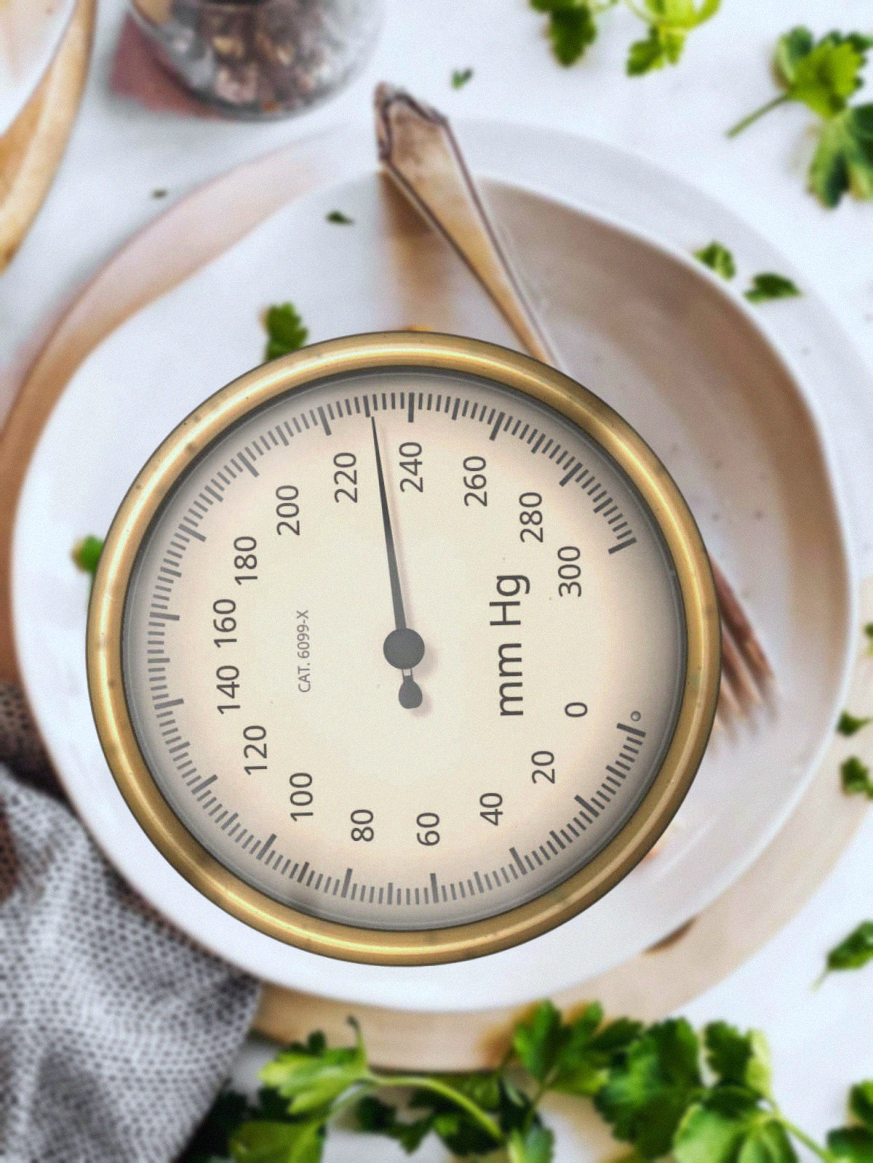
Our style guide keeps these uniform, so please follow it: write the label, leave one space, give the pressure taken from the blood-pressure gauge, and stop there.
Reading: 231 mmHg
